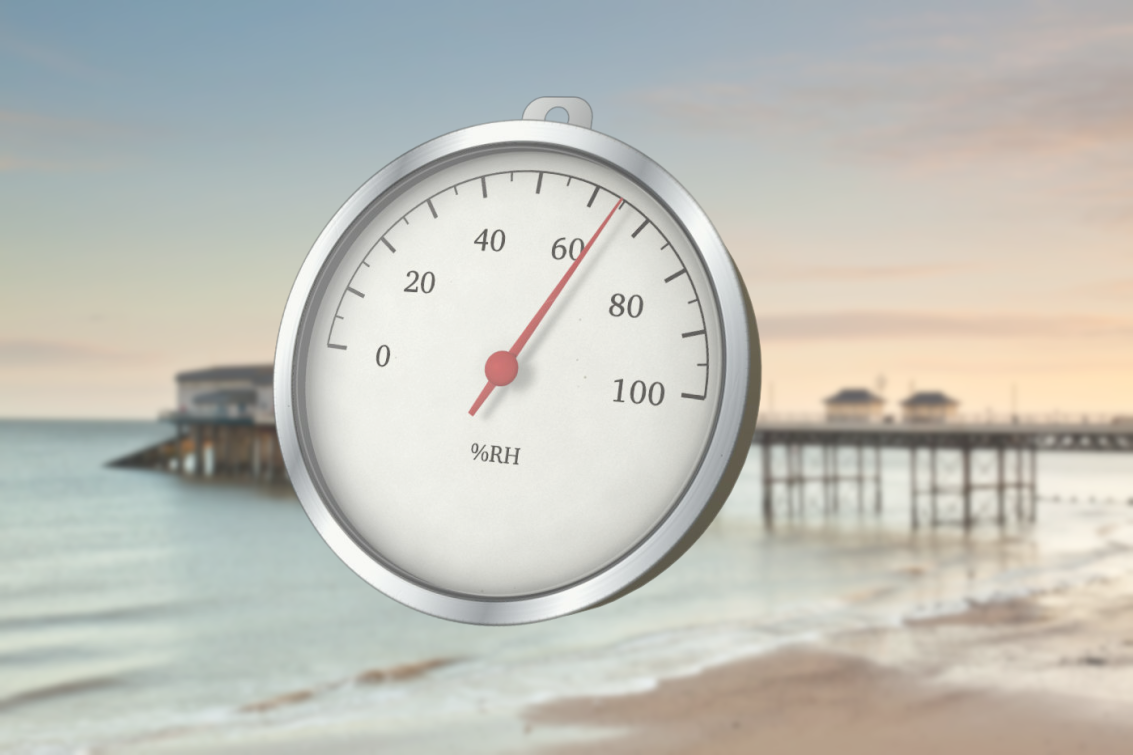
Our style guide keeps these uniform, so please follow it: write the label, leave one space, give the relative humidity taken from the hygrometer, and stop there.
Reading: 65 %
